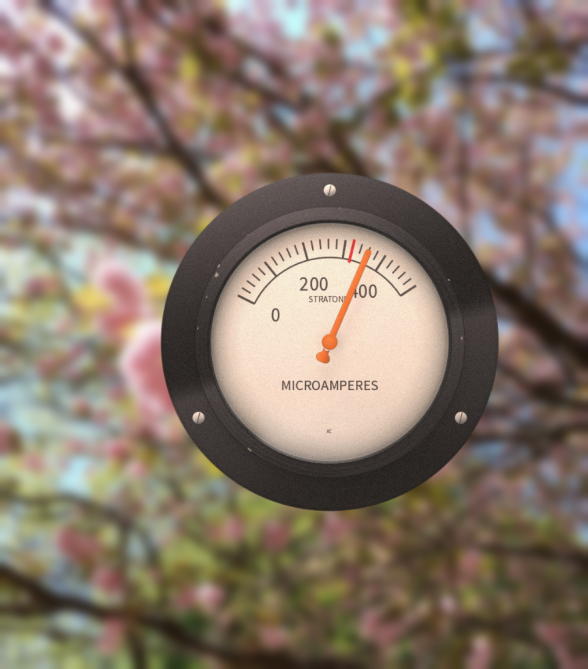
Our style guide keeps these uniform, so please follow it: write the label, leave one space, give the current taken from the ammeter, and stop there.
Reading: 360 µA
